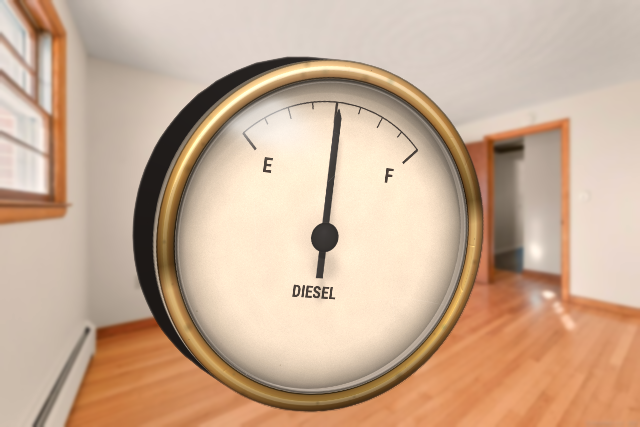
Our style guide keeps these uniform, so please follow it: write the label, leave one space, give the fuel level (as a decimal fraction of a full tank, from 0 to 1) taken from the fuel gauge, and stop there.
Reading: 0.5
